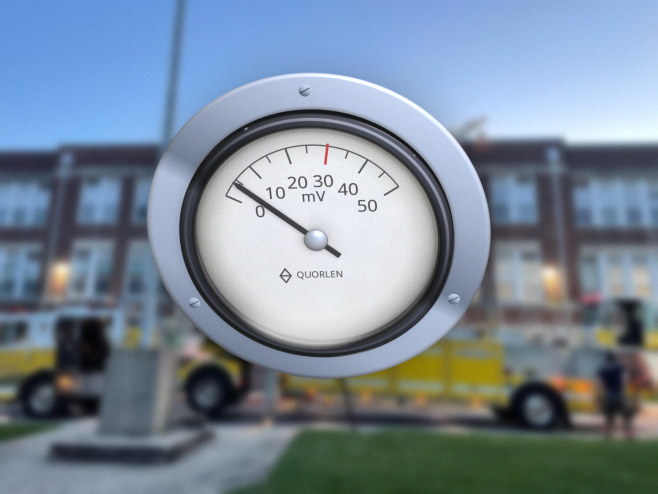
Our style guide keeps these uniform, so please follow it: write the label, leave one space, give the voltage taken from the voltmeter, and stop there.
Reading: 5 mV
